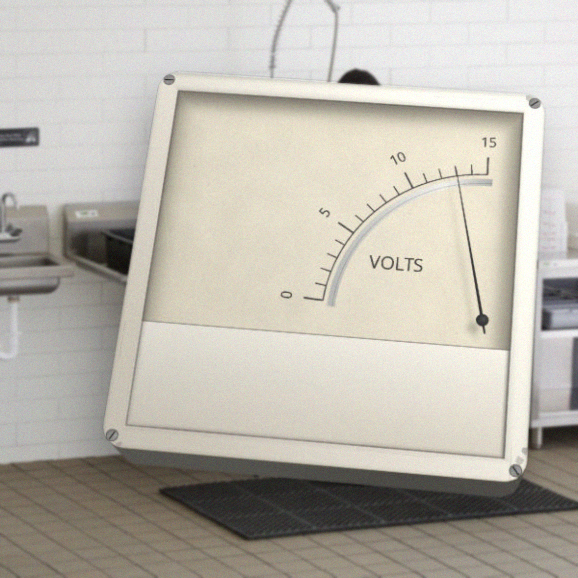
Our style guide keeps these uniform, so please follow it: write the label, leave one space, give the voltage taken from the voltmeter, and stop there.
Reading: 13 V
